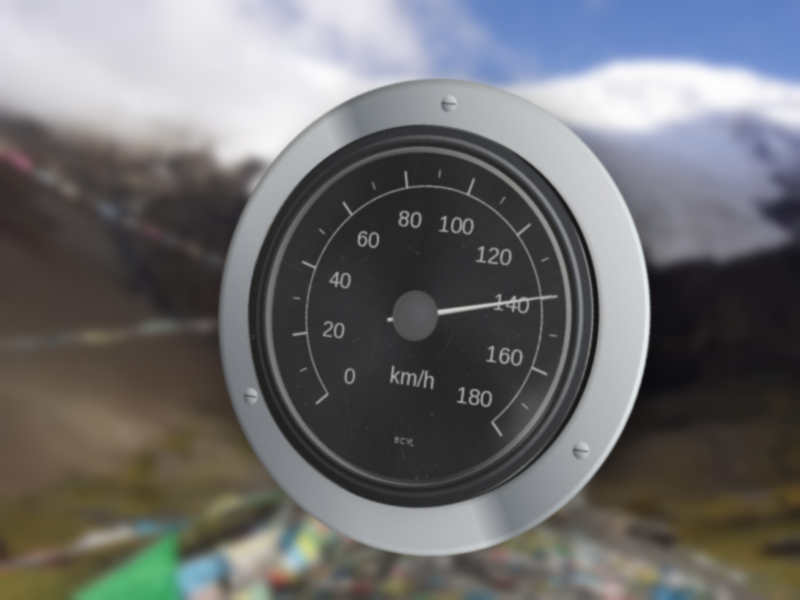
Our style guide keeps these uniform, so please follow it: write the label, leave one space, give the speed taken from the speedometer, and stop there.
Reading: 140 km/h
